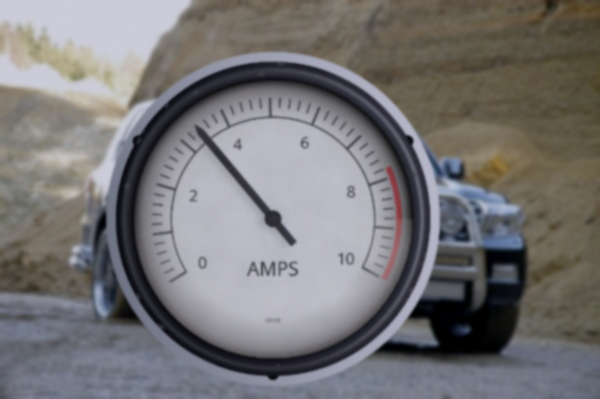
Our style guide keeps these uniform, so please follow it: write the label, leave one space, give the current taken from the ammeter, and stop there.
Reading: 3.4 A
